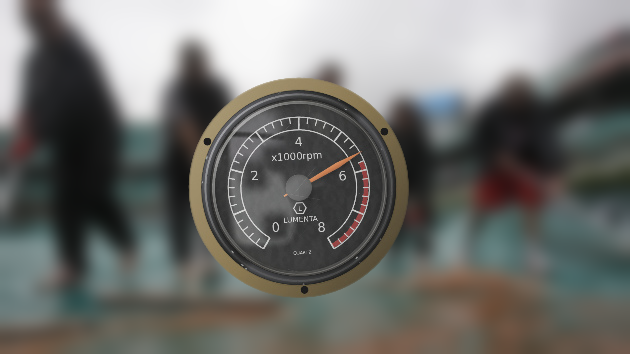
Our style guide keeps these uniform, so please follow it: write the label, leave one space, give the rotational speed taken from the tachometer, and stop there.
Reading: 5600 rpm
